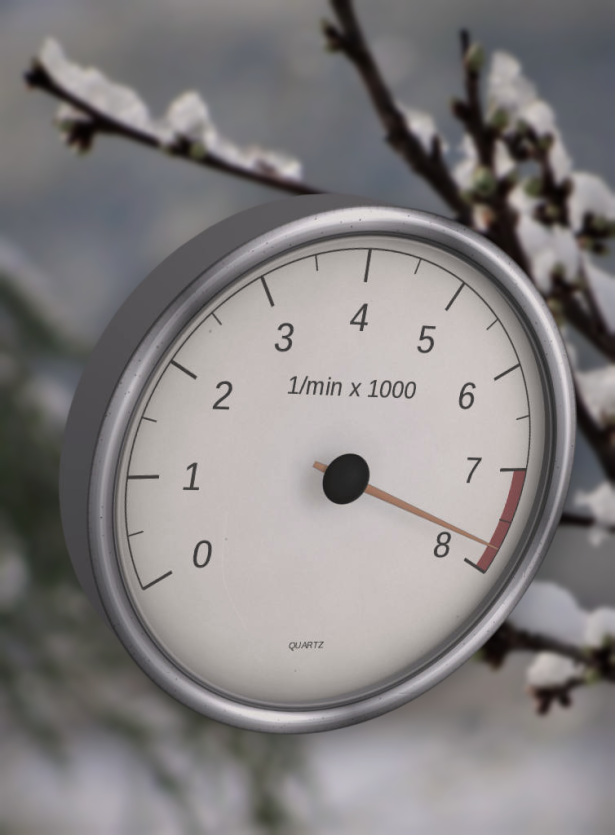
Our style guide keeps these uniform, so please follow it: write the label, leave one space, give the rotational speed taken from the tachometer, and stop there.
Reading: 7750 rpm
